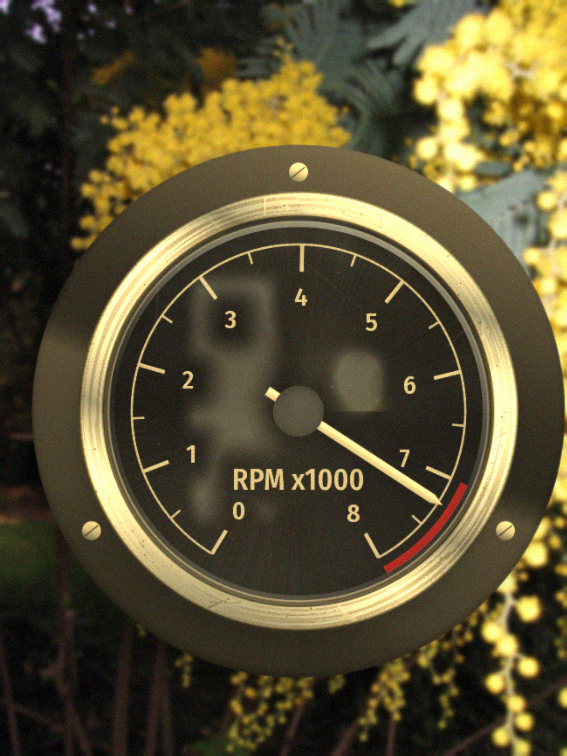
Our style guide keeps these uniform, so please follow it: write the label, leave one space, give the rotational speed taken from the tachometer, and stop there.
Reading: 7250 rpm
